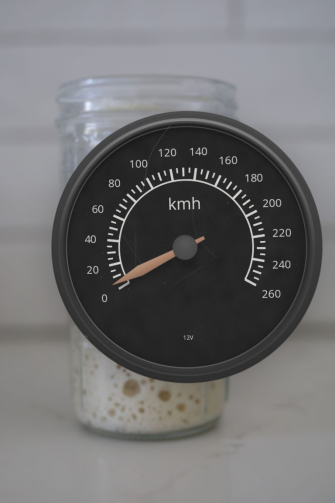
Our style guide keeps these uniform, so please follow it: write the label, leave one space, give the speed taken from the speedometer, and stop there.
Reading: 5 km/h
